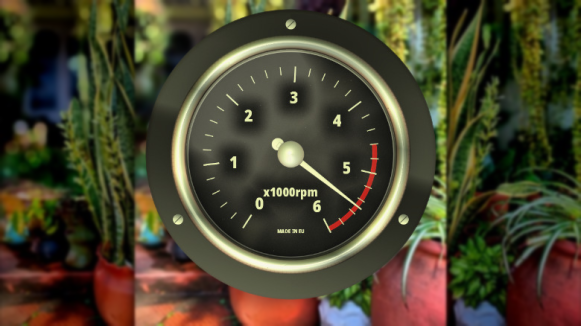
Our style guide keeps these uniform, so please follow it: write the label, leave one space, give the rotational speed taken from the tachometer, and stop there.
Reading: 5500 rpm
